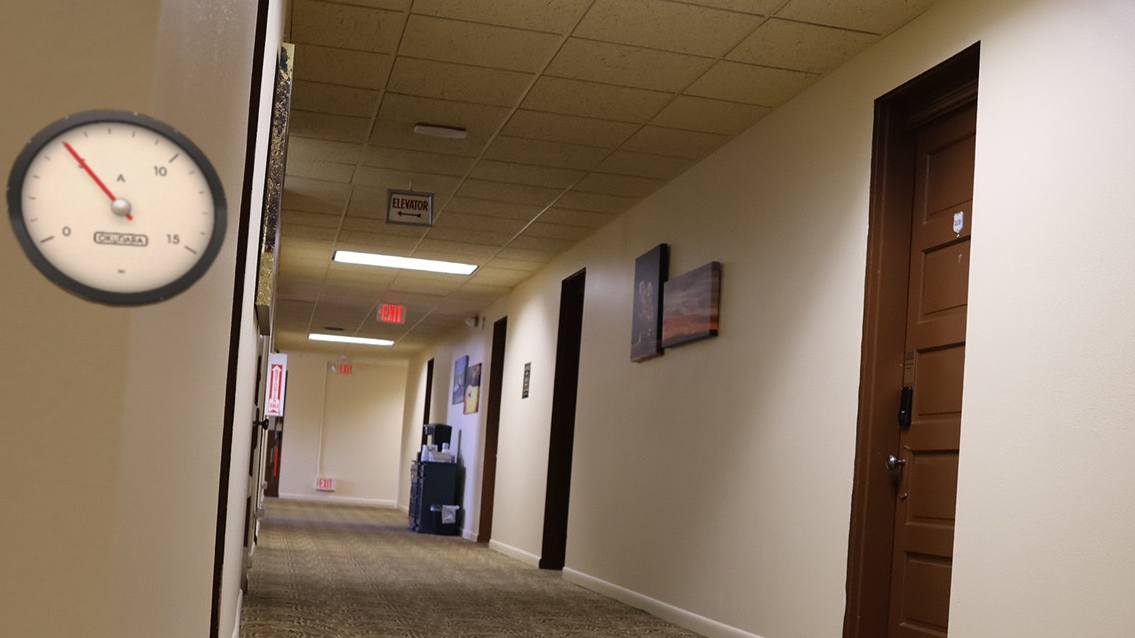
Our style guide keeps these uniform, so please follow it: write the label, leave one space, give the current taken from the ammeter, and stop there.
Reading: 5 A
